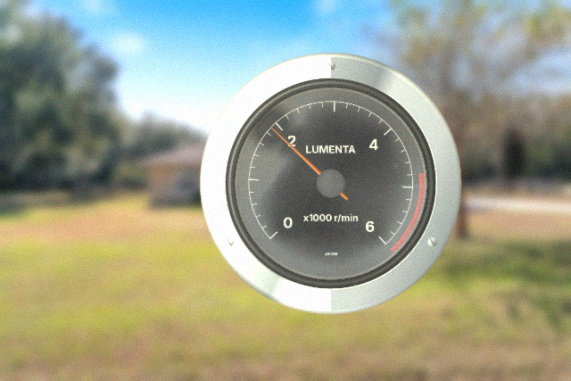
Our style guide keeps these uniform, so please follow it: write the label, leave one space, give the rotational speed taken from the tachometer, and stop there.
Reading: 1900 rpm
